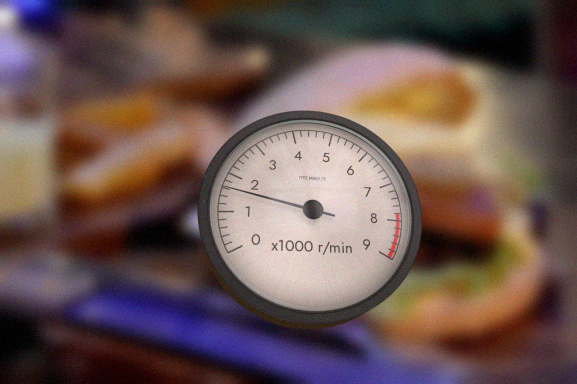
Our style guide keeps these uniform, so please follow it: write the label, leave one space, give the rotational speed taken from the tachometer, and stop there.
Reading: 1600 rpm
